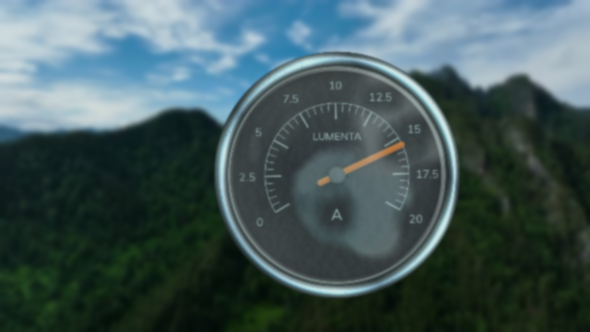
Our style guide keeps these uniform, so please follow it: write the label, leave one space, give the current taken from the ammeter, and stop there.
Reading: 15.5 A
